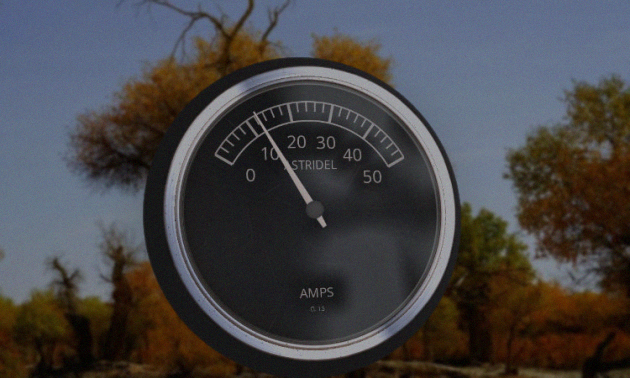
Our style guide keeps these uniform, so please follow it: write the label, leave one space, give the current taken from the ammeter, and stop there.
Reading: 12 A
